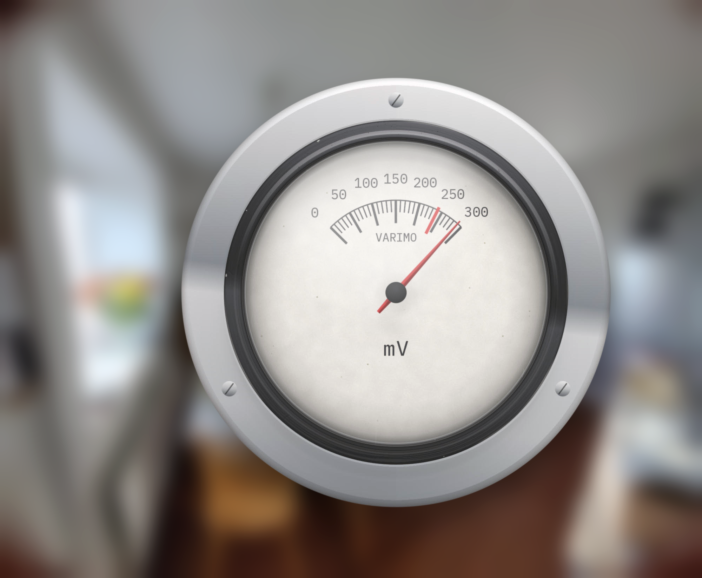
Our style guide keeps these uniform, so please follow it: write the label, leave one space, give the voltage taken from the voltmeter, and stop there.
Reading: 290 mV
